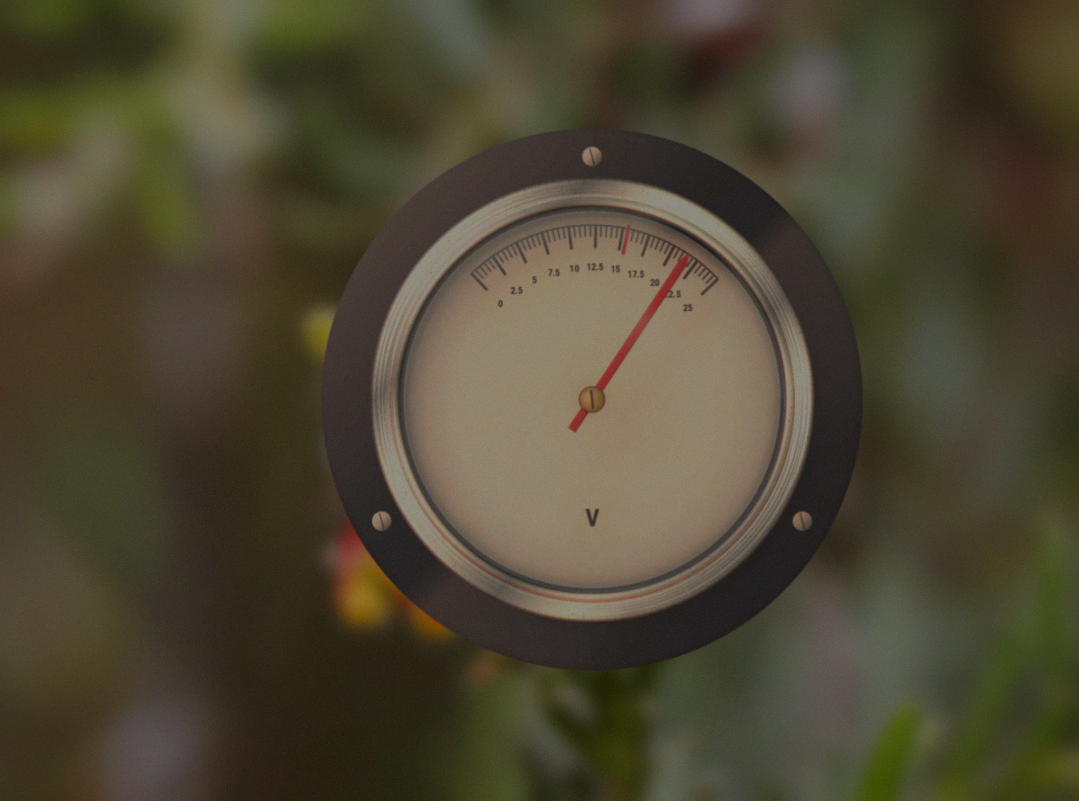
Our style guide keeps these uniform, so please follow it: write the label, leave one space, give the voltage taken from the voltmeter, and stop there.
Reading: 21.5 V
